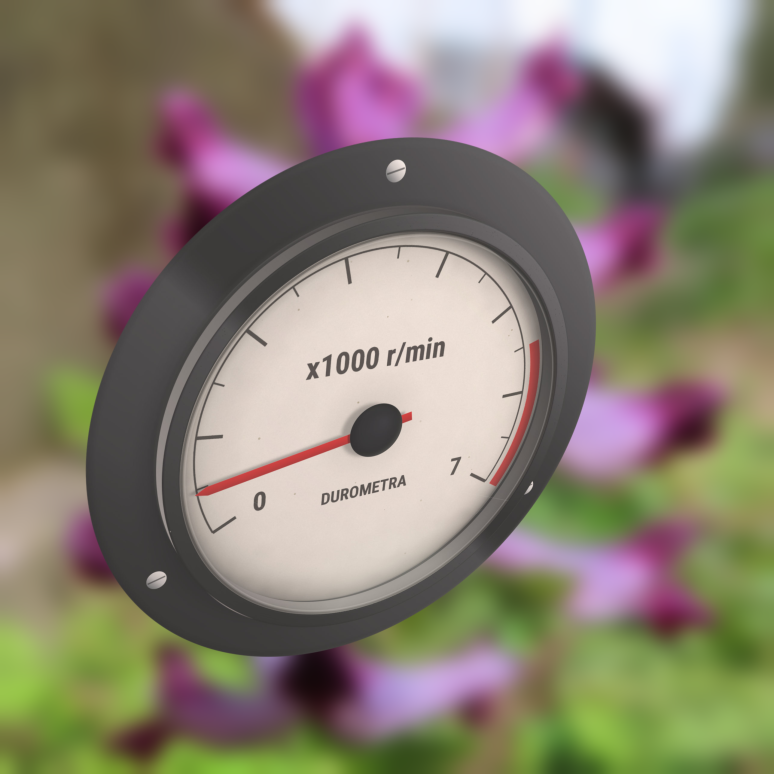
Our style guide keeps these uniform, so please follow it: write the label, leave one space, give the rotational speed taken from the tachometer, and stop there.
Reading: 500 rpm
